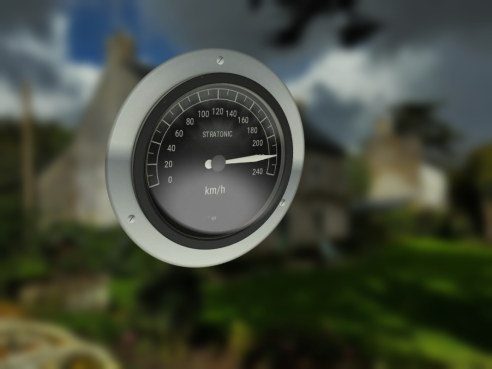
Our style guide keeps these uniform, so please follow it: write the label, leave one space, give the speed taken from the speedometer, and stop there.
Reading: 220 km/h
